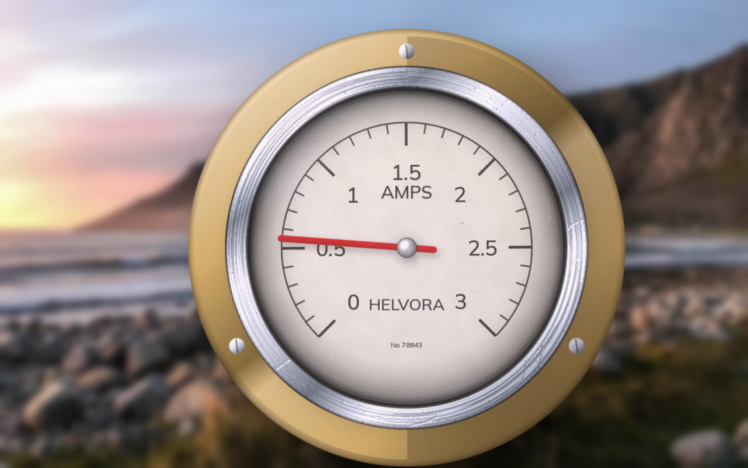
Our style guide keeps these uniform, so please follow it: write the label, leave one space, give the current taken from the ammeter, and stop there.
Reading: 0.55 A
